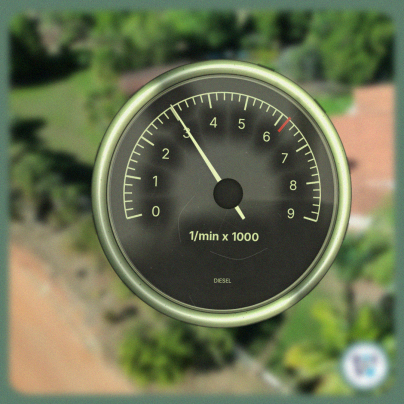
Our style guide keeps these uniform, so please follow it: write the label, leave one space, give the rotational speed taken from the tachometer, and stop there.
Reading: 3000 rpm
